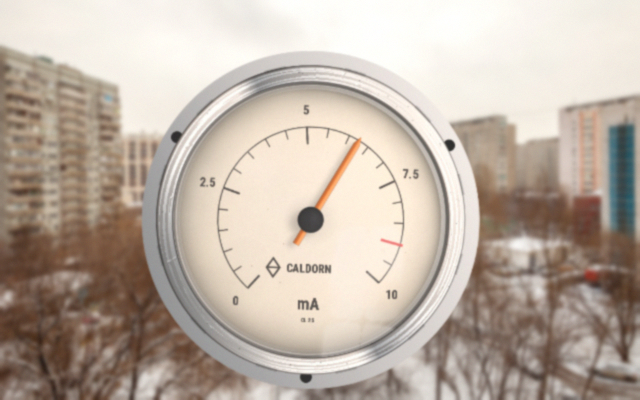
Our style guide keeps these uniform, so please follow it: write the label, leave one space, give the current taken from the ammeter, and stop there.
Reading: 6.25 mA
